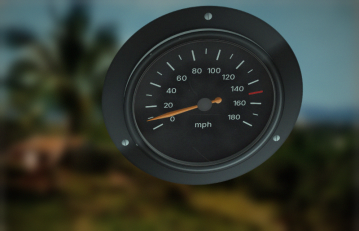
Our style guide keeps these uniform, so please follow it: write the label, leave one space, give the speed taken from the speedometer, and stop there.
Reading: 10 mph
